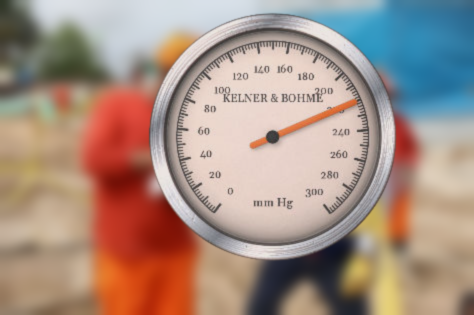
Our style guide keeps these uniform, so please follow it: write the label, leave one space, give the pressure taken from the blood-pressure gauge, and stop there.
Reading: 220 mmHg
